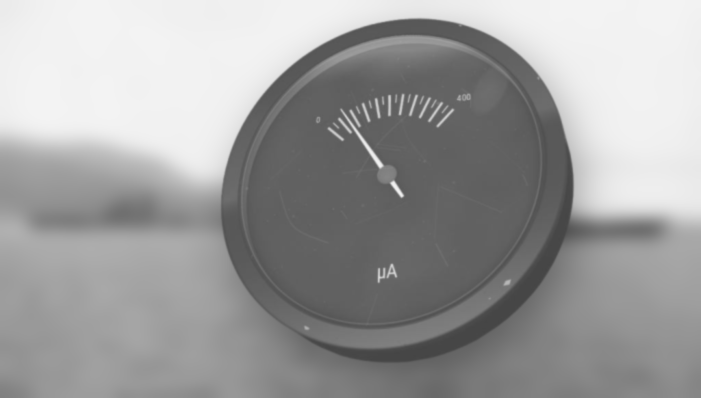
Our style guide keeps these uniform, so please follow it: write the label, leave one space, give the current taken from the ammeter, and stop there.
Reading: 60 µA
